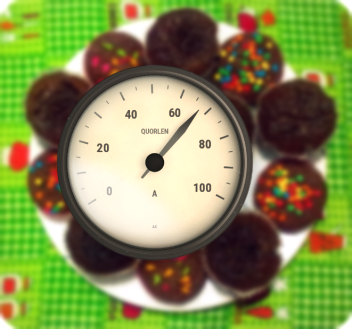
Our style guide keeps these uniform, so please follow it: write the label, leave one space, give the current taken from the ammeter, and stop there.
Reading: 67.5 A
